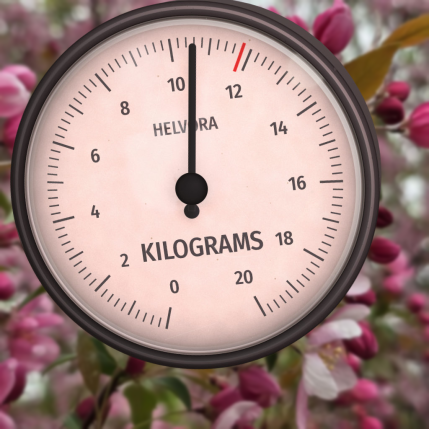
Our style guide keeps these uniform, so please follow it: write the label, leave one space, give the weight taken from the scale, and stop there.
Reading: 10.6 kg
